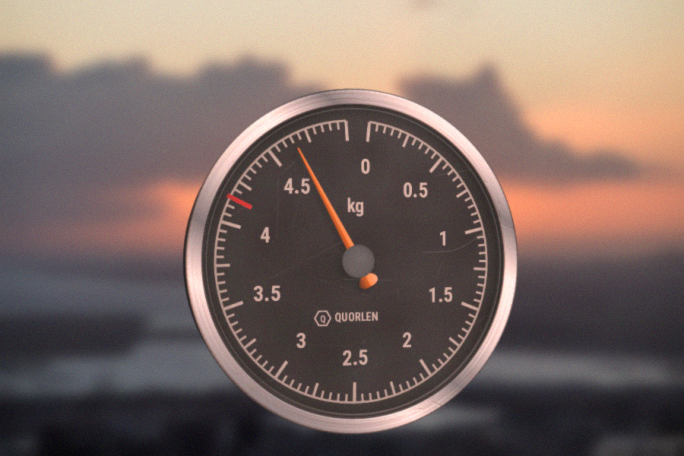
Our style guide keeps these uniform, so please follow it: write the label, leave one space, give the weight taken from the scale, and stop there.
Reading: 4.65 kg
